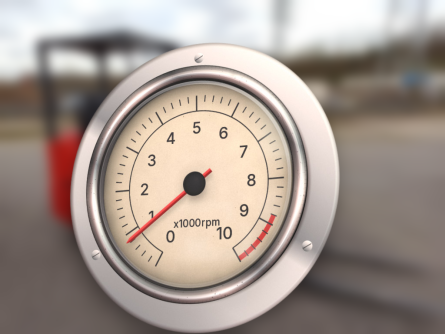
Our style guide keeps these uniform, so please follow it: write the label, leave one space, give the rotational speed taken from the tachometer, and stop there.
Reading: 800 rpm
